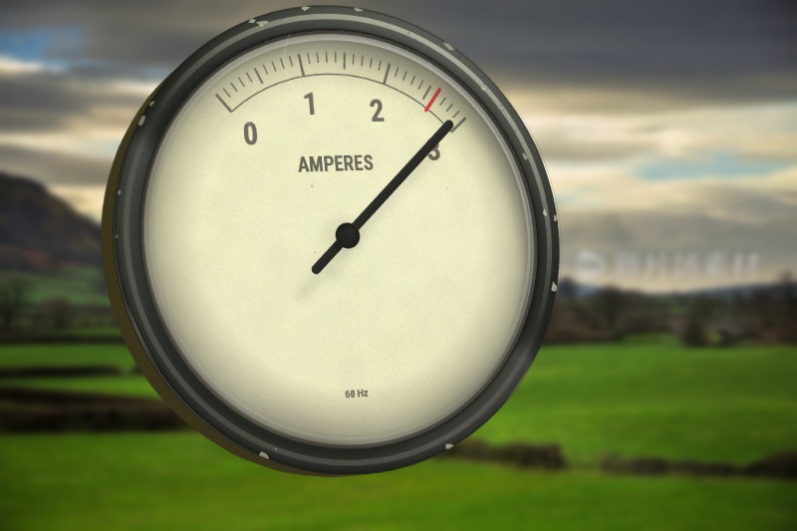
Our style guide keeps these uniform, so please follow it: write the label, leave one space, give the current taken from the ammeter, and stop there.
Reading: 2.9 A
